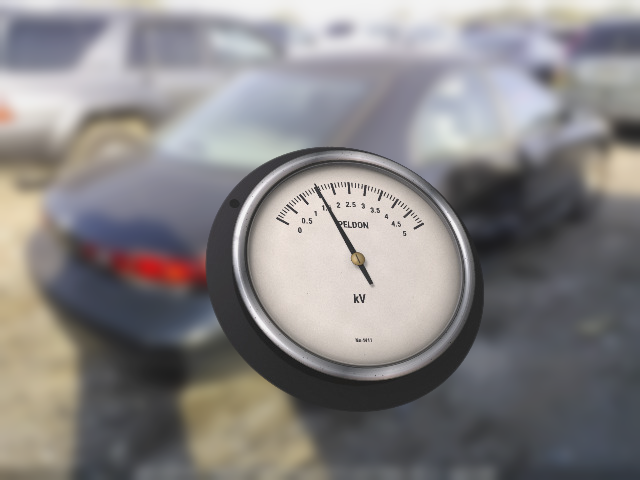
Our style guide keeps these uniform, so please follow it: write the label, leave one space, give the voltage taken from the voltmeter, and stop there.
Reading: 1.5 kV
